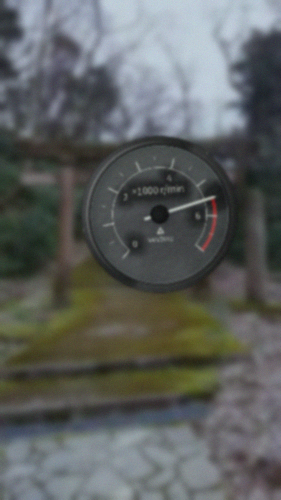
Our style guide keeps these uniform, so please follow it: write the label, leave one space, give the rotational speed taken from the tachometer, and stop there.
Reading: 5500 rpm
